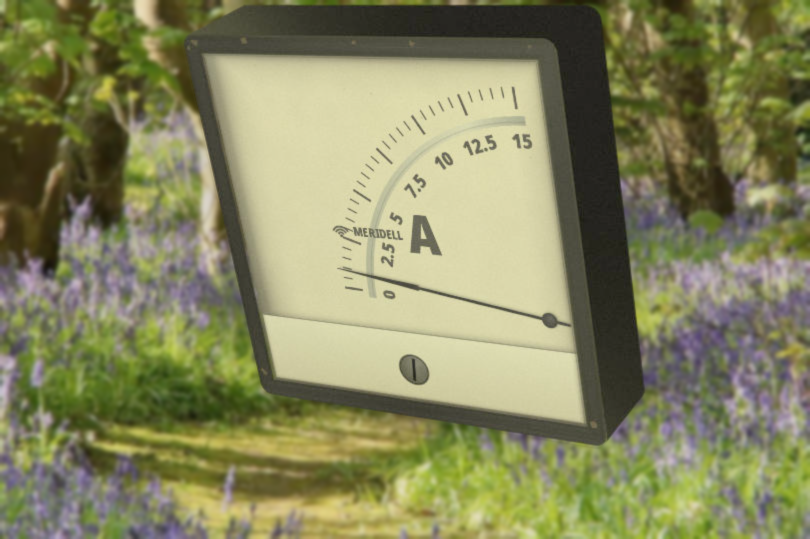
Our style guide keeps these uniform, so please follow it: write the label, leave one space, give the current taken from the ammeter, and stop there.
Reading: 1 A
